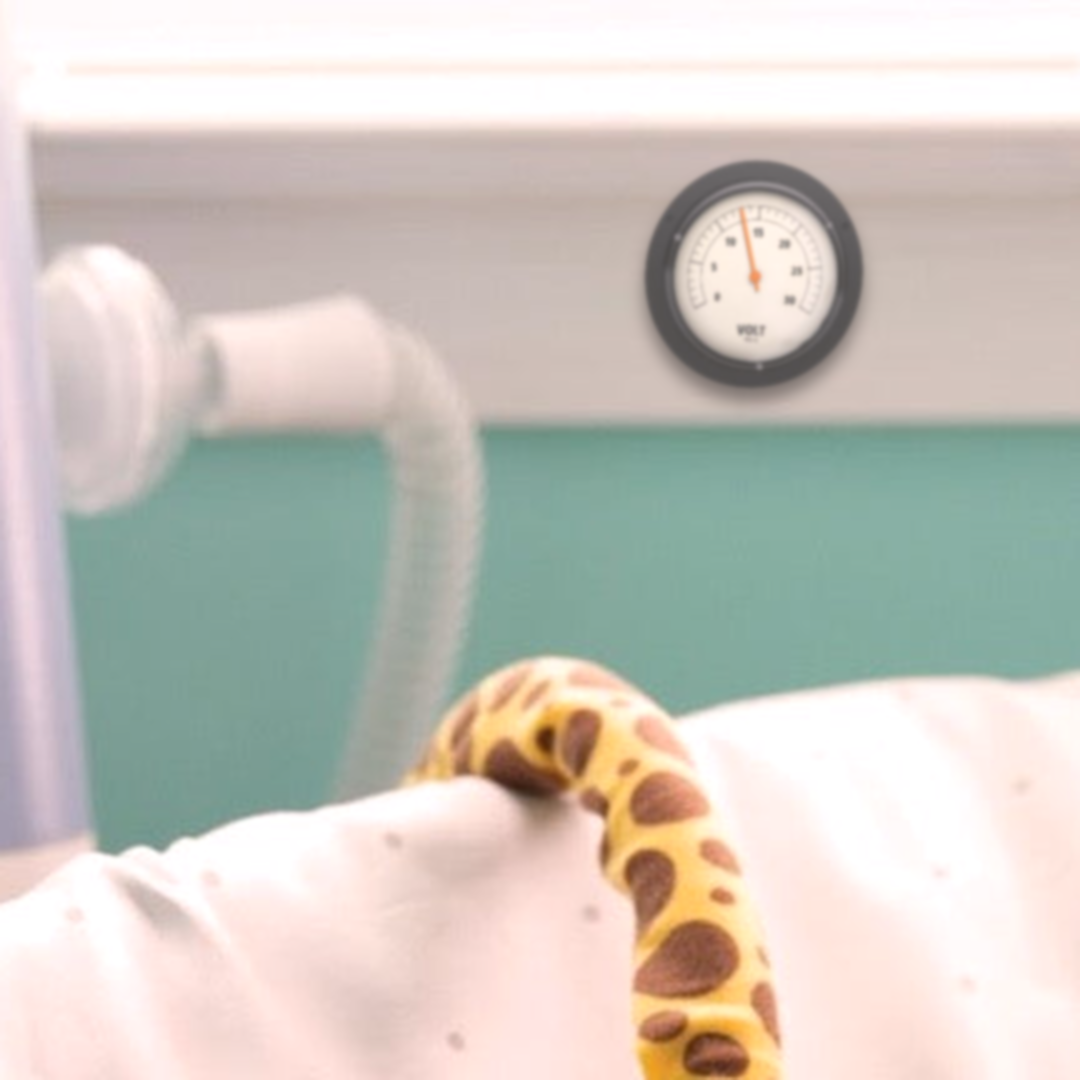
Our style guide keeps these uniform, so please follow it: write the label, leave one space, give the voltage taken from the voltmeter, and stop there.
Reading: 13 V
